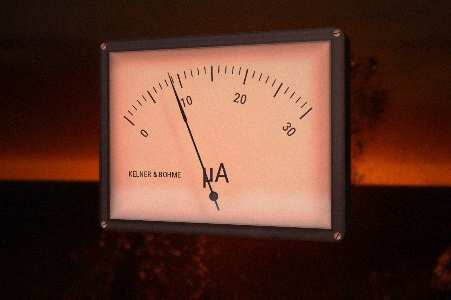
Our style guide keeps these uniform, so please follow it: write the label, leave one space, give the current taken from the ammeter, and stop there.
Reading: 9 µA
